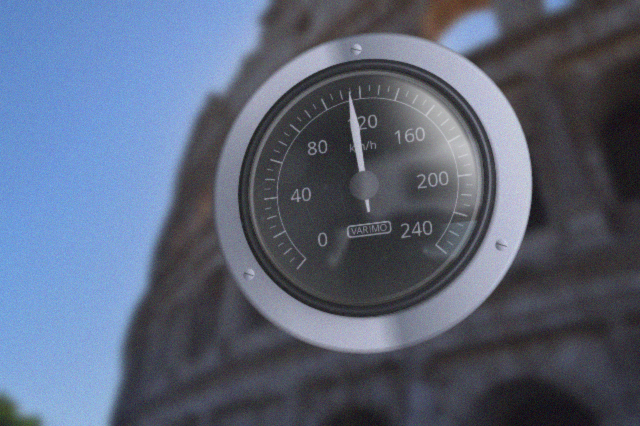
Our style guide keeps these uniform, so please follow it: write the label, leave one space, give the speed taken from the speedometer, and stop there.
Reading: 115 km/h
